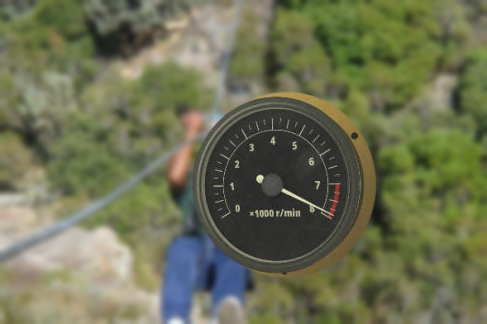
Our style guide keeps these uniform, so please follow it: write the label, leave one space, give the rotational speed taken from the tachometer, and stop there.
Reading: 7875 rpm
